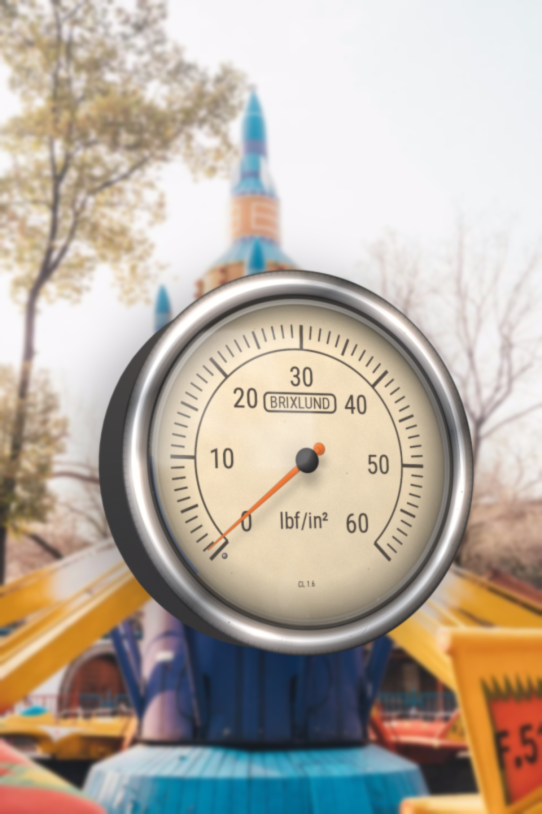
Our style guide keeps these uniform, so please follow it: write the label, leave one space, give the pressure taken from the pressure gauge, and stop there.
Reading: 1 psi
